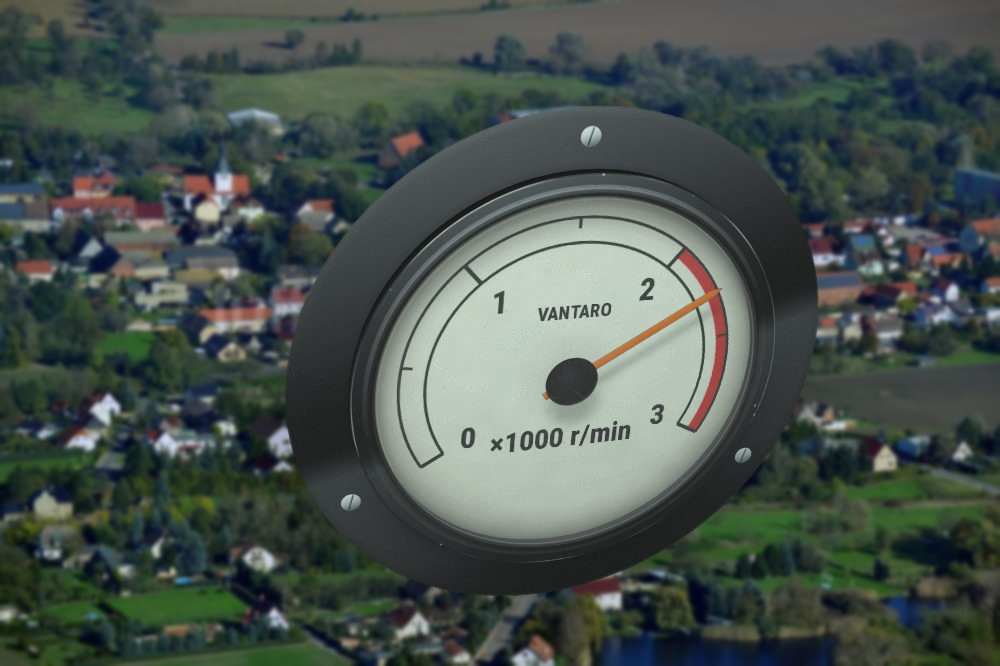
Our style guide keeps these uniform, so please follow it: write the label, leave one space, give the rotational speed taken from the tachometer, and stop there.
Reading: 2250 rpm
